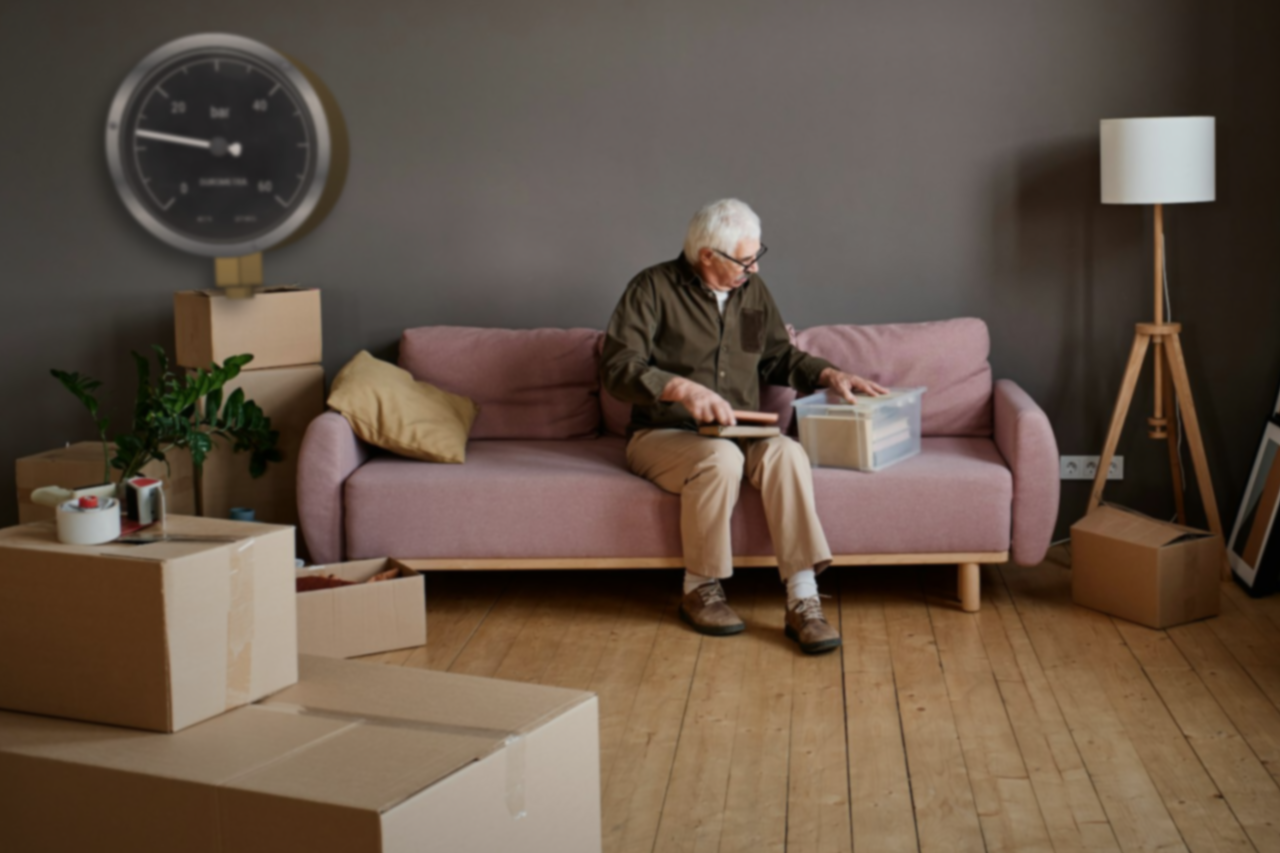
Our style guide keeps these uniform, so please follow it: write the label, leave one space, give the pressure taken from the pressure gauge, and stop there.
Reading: 12.5 bar
